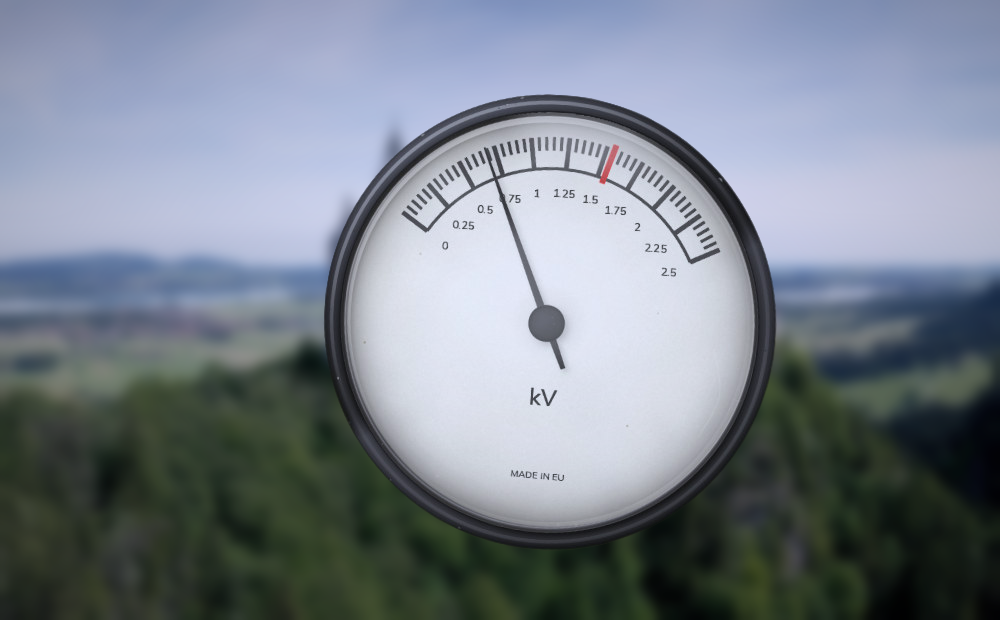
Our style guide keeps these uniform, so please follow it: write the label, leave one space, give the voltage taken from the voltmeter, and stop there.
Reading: 0.7 kV
